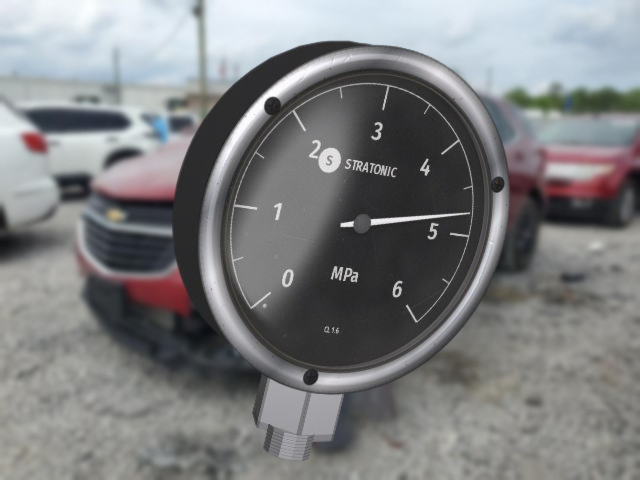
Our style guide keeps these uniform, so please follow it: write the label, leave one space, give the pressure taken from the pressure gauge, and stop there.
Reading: 4.75 MPa
